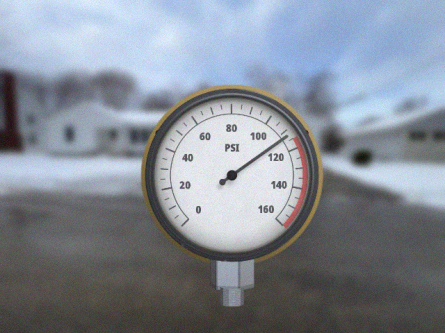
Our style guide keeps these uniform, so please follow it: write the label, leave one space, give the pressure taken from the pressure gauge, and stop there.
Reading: 112.5 psi
